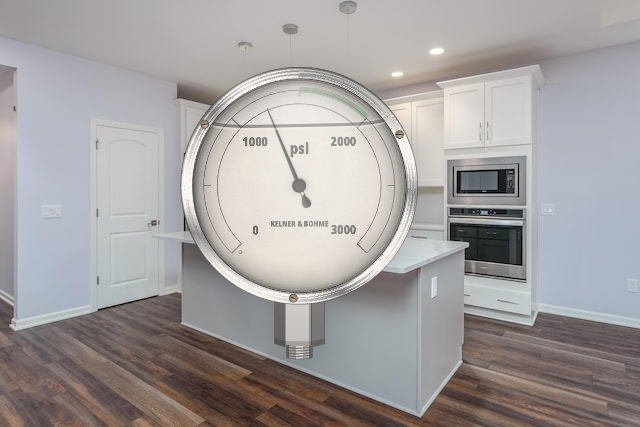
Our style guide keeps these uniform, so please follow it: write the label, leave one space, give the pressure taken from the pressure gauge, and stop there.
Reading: 1250 psi
